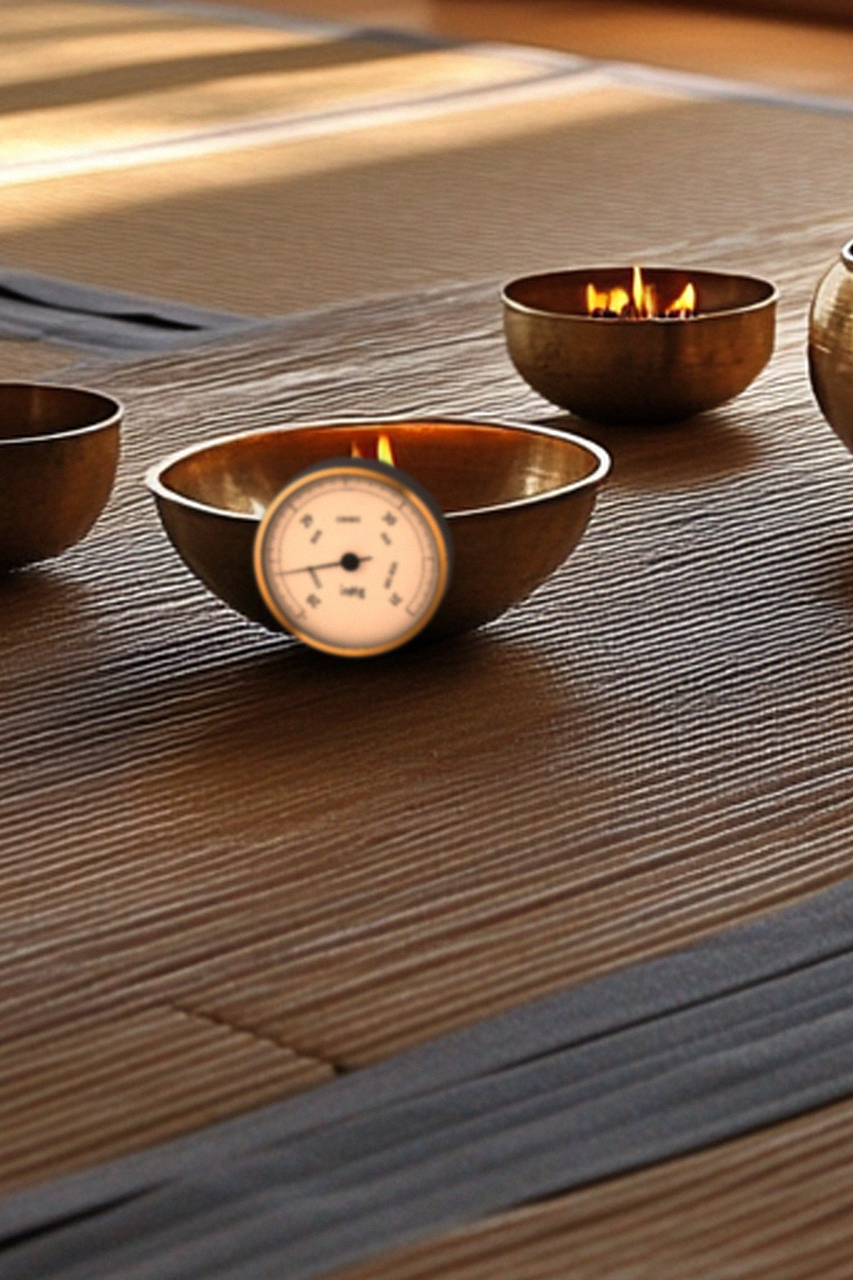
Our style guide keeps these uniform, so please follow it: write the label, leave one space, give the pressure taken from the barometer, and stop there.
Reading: 28.4 inHg
